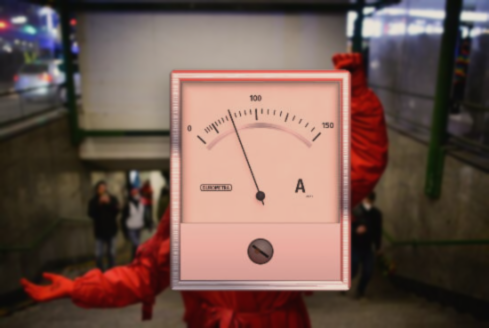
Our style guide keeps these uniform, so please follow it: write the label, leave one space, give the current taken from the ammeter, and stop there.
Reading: 75 A
